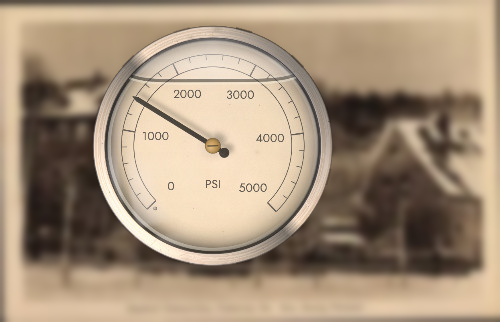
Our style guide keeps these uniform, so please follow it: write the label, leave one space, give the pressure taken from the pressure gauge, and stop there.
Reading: 1400 psi
